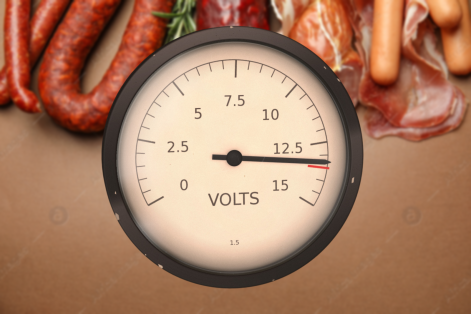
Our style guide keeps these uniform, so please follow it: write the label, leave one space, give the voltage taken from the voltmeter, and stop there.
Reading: 13.25 V
